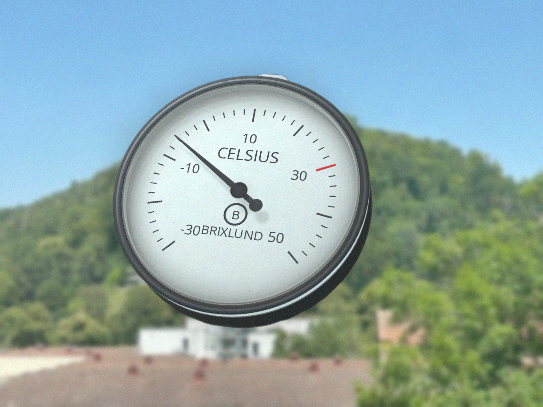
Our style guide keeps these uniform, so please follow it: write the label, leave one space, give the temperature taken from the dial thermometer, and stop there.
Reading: -6 °C
